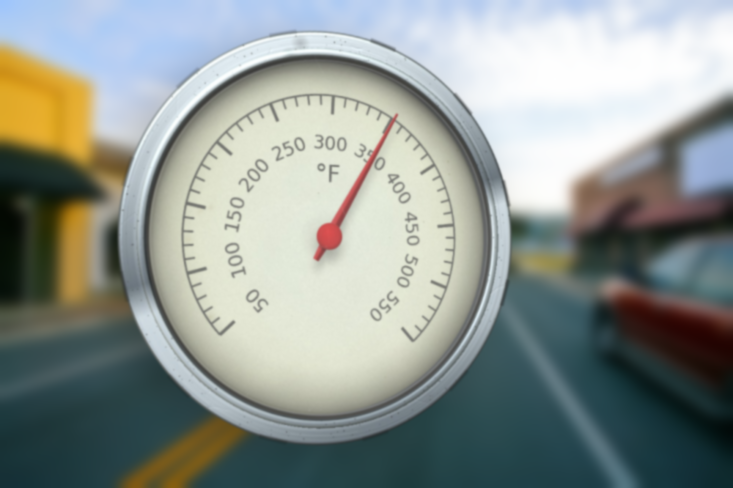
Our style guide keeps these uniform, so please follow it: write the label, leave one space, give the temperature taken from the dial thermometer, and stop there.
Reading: 350 °F
